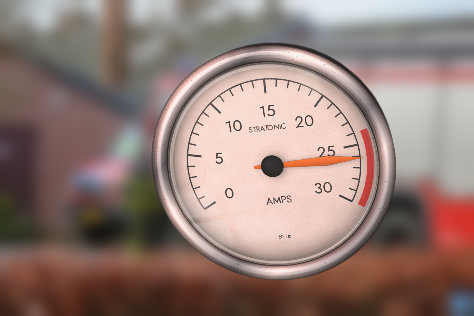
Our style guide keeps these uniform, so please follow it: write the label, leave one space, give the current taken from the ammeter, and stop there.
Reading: 26 A
